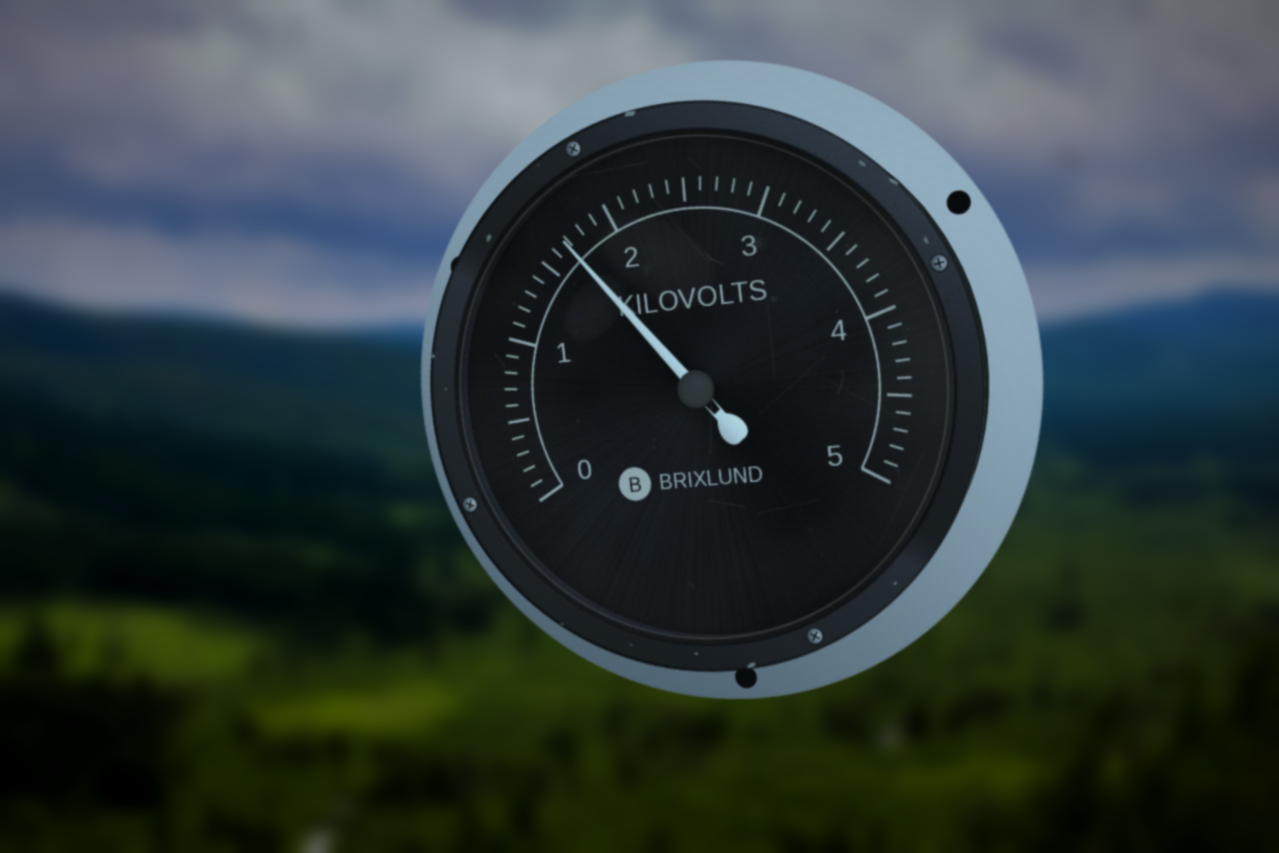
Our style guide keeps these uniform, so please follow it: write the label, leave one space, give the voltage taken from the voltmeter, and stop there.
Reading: 1.7 kV
